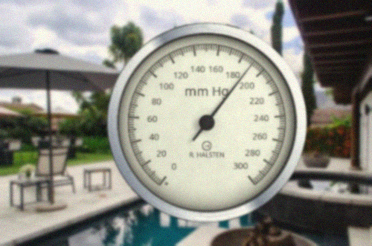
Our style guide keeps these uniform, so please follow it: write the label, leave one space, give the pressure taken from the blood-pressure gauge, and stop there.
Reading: 190 mmHg
